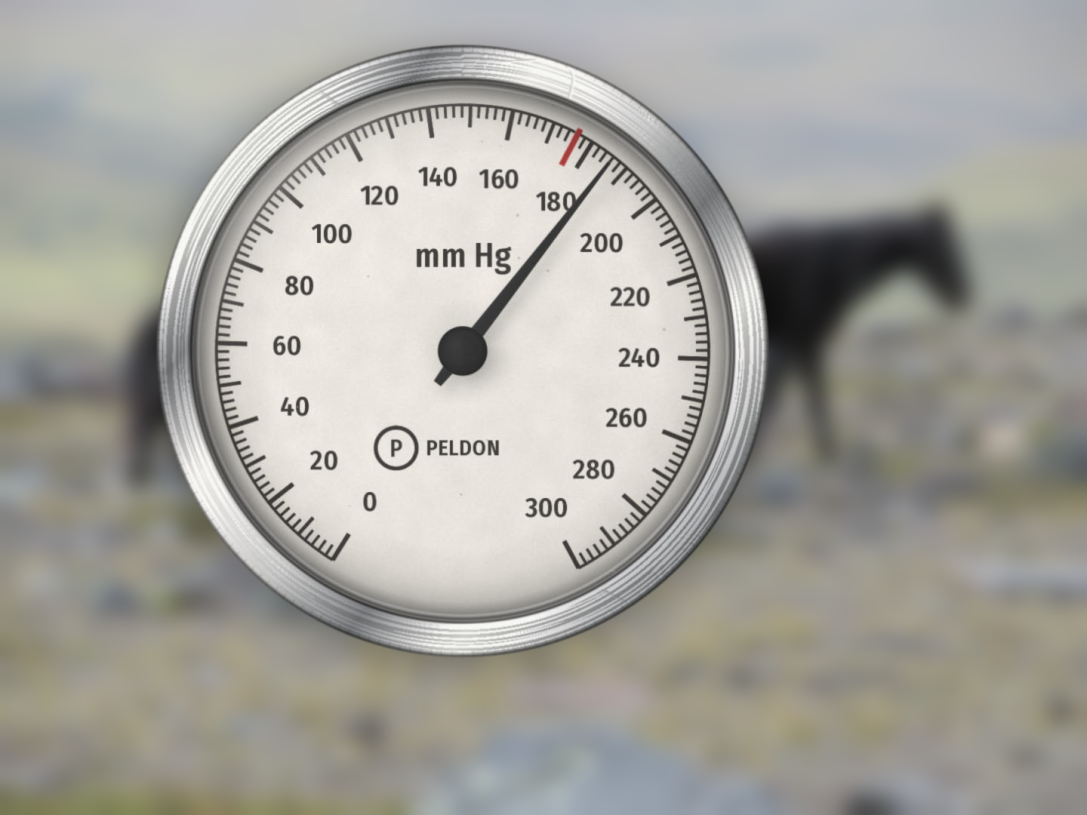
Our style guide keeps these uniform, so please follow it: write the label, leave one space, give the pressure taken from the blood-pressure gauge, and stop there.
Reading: 186 mmHg
